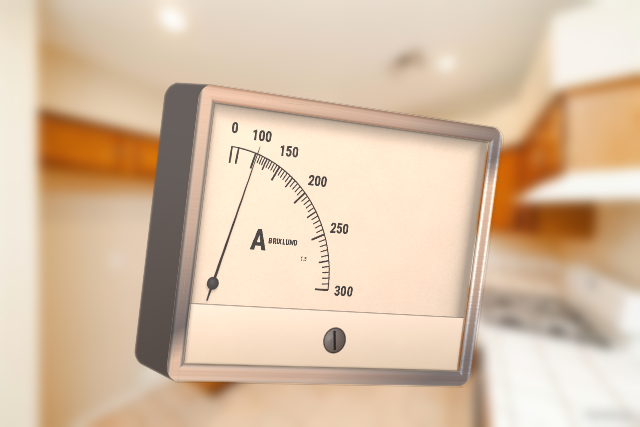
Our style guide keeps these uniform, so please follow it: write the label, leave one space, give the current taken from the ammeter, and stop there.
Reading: 100 A
